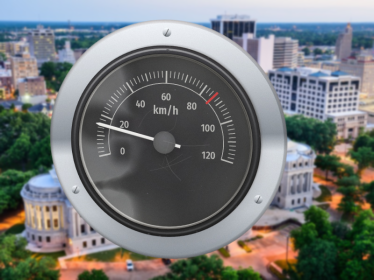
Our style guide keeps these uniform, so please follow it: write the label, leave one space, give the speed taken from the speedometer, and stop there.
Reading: 16 km/h
